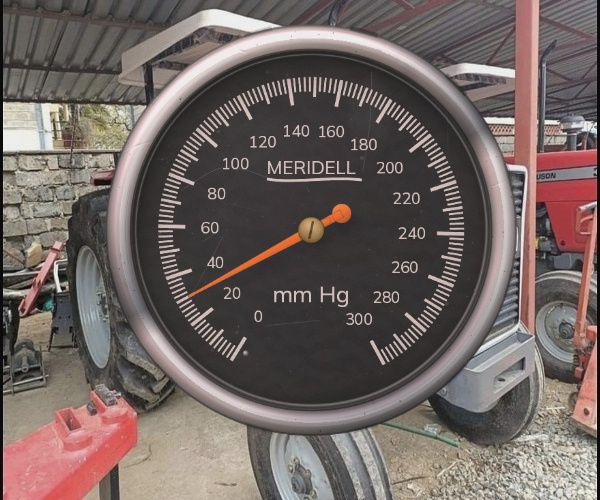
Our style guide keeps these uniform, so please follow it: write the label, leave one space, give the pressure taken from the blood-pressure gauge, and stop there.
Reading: 30 mmHg
